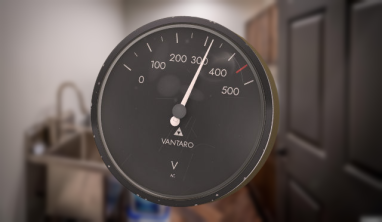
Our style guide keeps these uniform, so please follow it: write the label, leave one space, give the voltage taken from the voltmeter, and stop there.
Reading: 325 V
